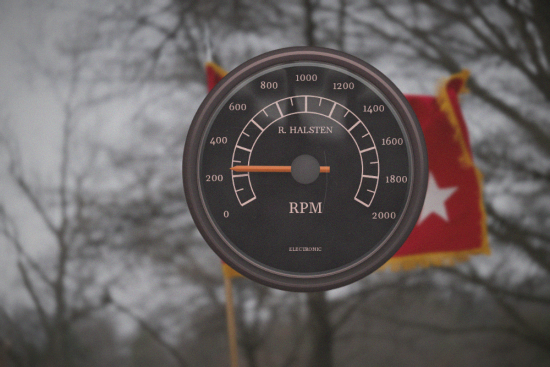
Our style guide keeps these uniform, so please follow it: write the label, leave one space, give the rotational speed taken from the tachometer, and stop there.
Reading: 250 rpm
